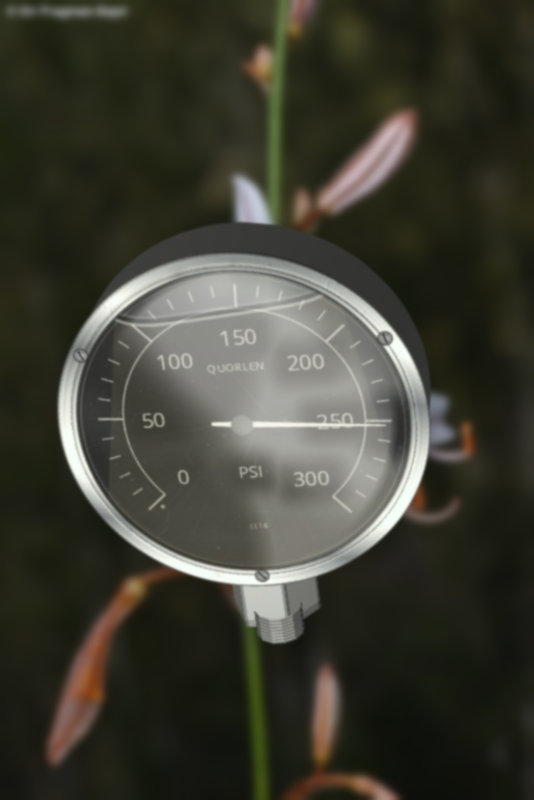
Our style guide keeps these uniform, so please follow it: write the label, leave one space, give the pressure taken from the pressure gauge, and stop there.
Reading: 250 psi
